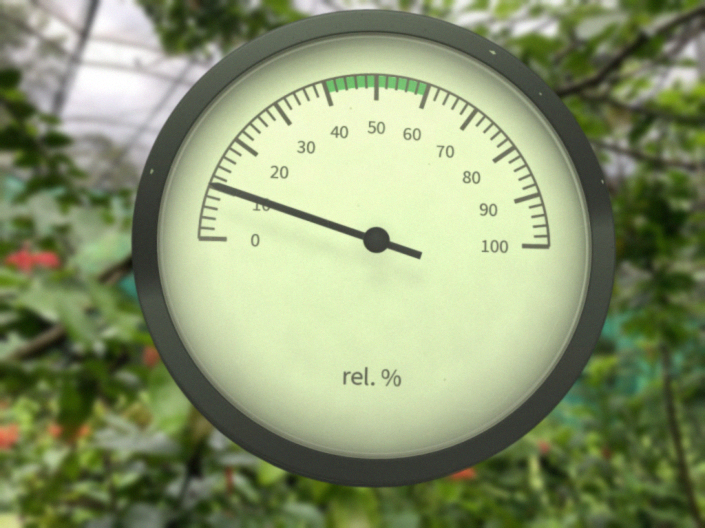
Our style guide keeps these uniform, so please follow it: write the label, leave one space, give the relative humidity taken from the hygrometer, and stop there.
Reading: 10 %
